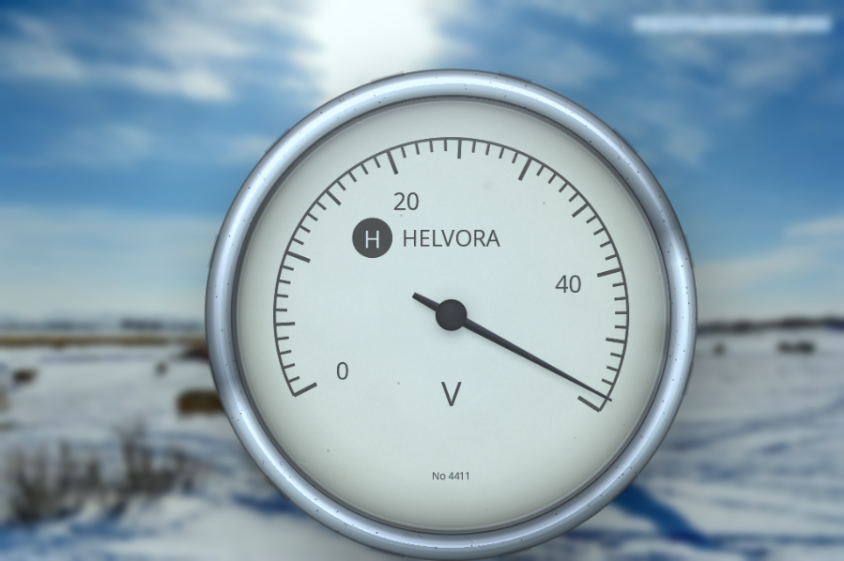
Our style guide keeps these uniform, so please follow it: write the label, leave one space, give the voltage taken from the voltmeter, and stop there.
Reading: 49 V
